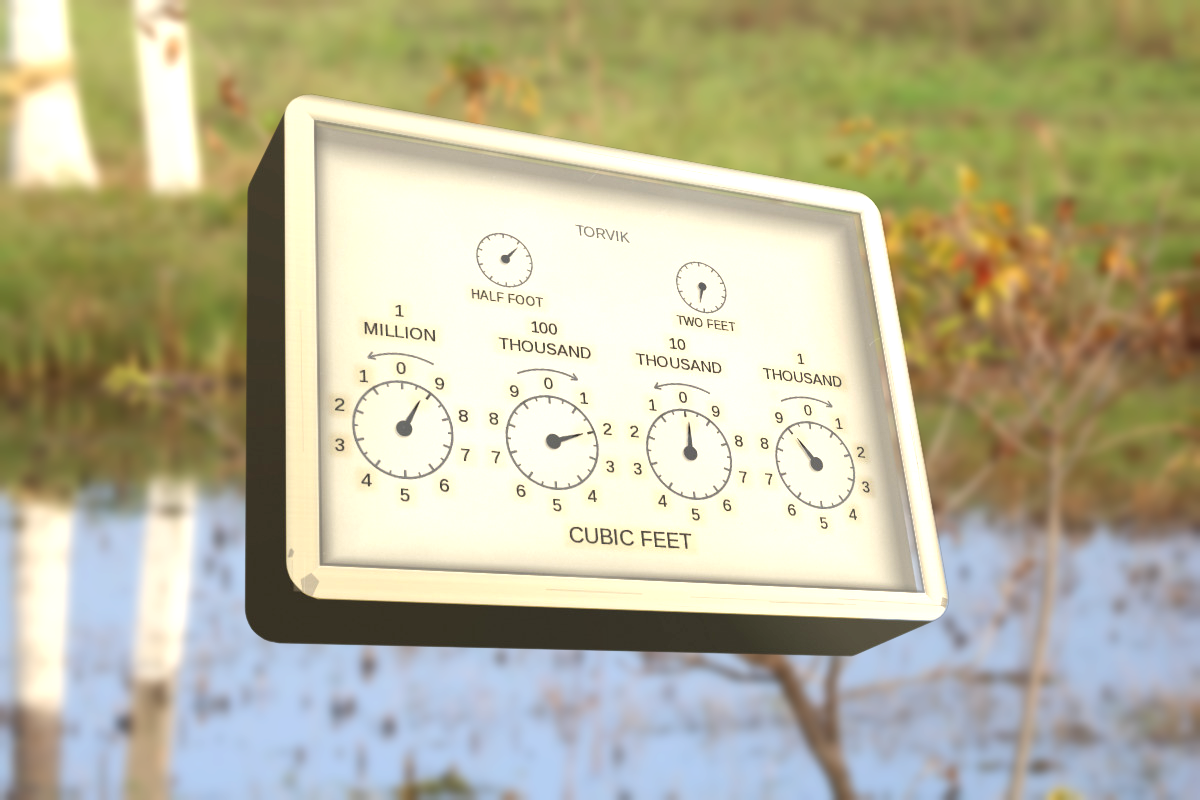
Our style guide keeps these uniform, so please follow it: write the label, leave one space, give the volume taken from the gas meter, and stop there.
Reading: 919900 ft³
